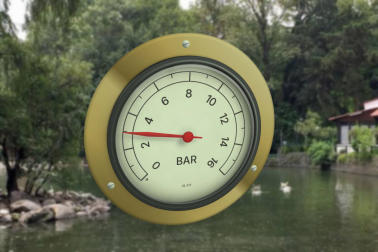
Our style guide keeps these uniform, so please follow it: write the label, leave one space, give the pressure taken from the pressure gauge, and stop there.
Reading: 3 bar
